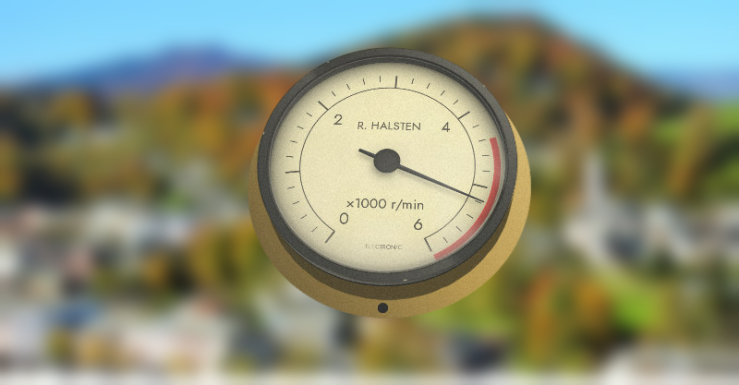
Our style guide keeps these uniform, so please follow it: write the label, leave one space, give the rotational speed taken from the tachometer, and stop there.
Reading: 5200 rpm
